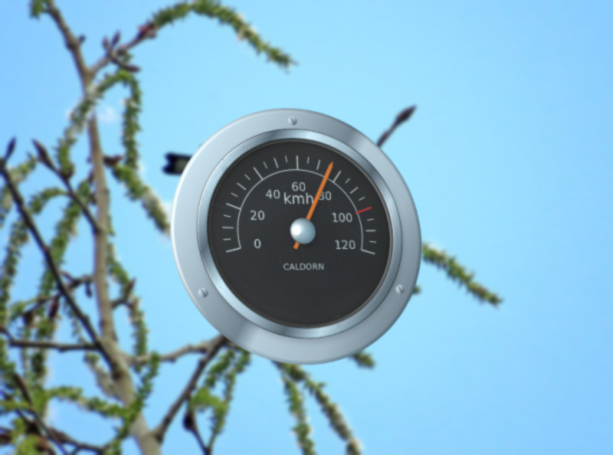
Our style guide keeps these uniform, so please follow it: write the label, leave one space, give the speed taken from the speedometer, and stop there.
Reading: 75 km/h
